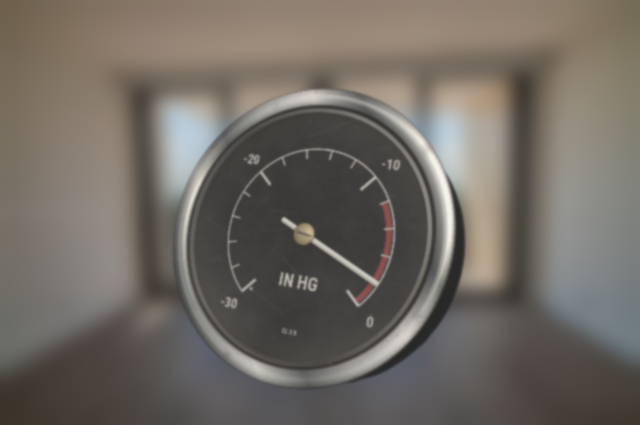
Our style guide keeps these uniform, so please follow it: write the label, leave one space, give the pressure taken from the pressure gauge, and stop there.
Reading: -2 inHg
